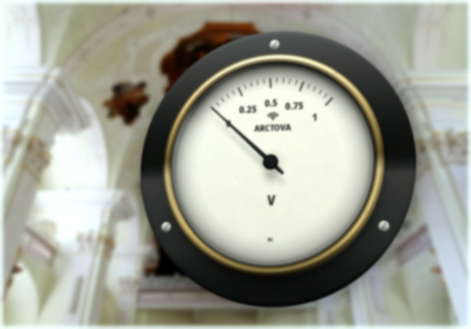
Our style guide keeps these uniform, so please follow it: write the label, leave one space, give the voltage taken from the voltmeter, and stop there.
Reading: 0 V
